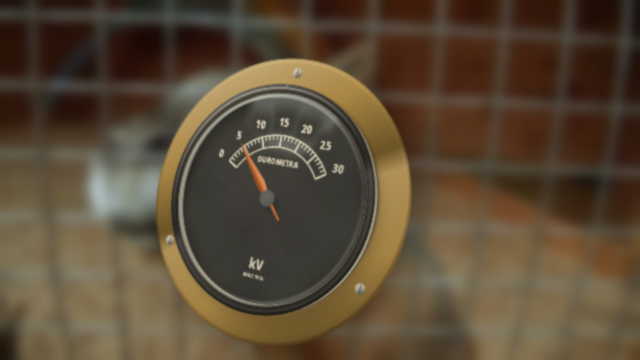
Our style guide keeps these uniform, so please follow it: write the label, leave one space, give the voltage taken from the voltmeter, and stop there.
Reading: 5 kV
